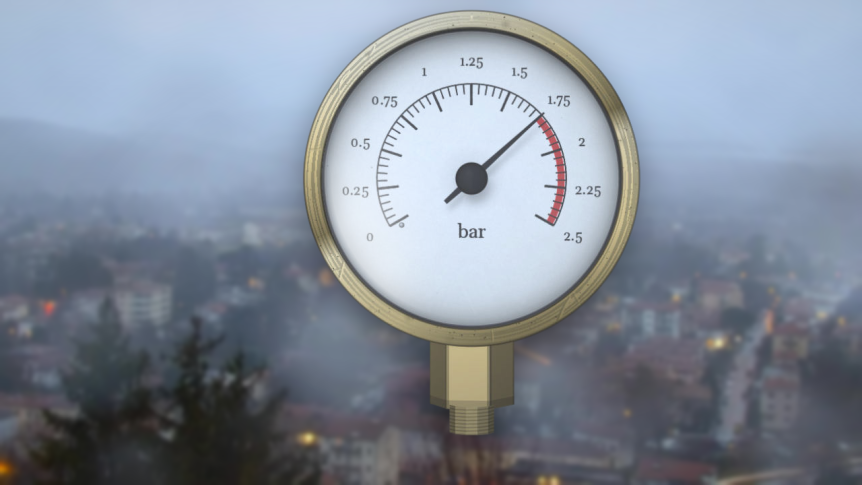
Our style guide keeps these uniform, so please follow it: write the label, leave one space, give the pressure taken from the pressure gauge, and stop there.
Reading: 1.75 bar
